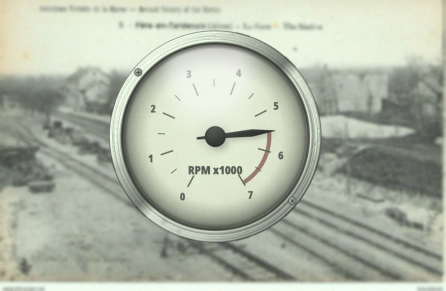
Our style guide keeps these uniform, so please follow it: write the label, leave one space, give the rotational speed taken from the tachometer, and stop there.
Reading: 5500 rpm
